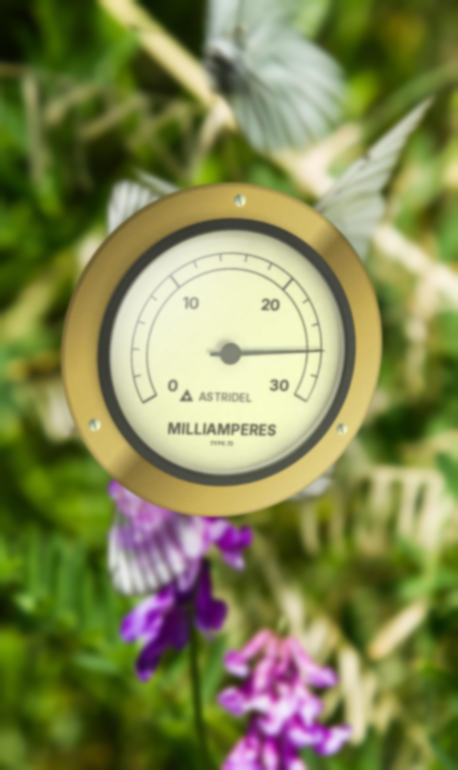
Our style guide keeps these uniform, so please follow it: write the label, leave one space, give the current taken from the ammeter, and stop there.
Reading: 26 mA
